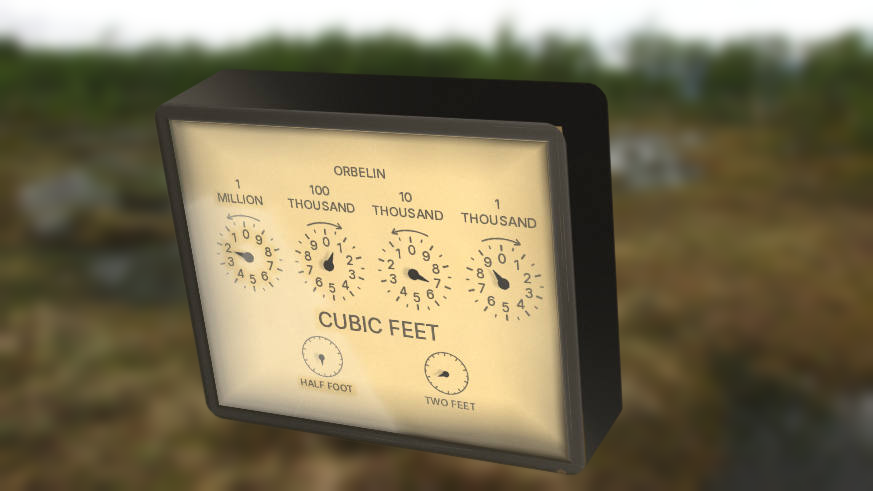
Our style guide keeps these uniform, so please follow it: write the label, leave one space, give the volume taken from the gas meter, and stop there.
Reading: 206900 ft³
